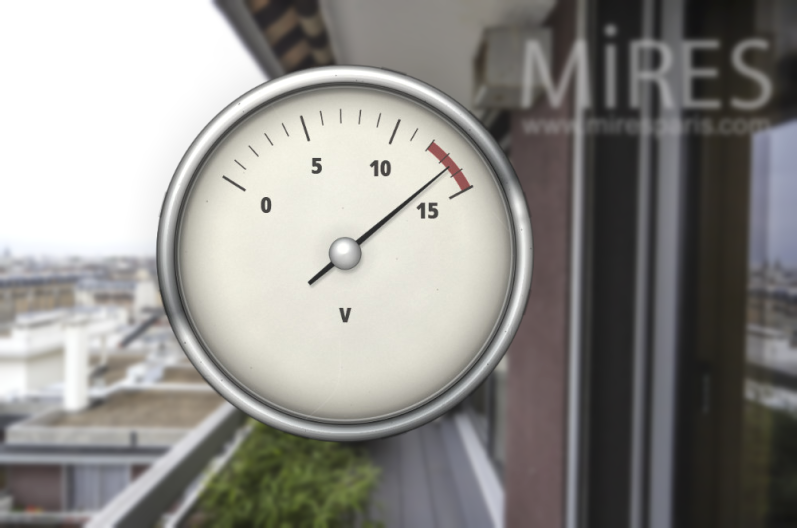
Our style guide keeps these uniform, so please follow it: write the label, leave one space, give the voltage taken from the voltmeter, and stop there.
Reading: 13.5 V
